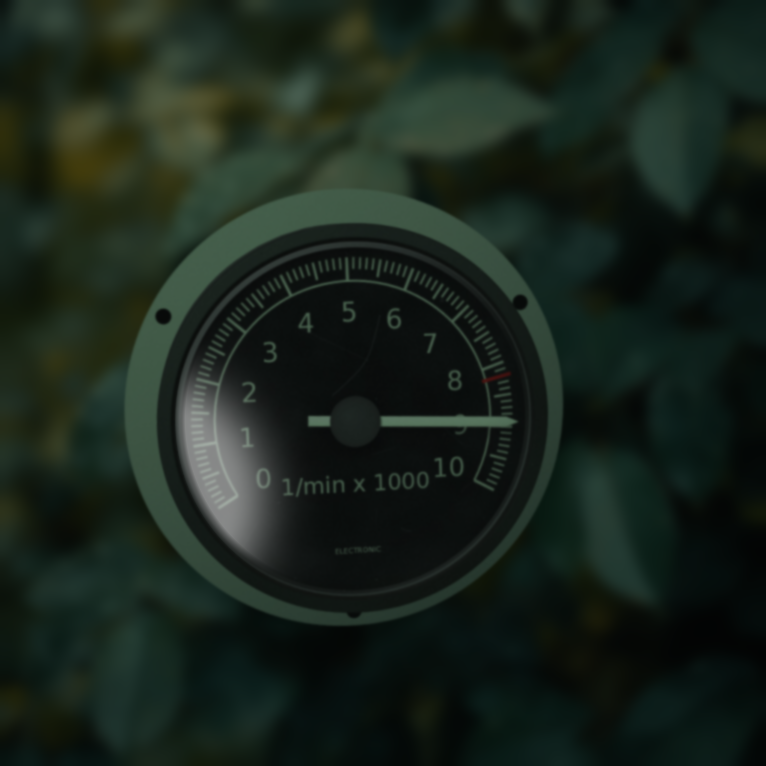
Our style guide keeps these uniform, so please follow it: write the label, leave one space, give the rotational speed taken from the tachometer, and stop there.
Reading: 8900 rpm
